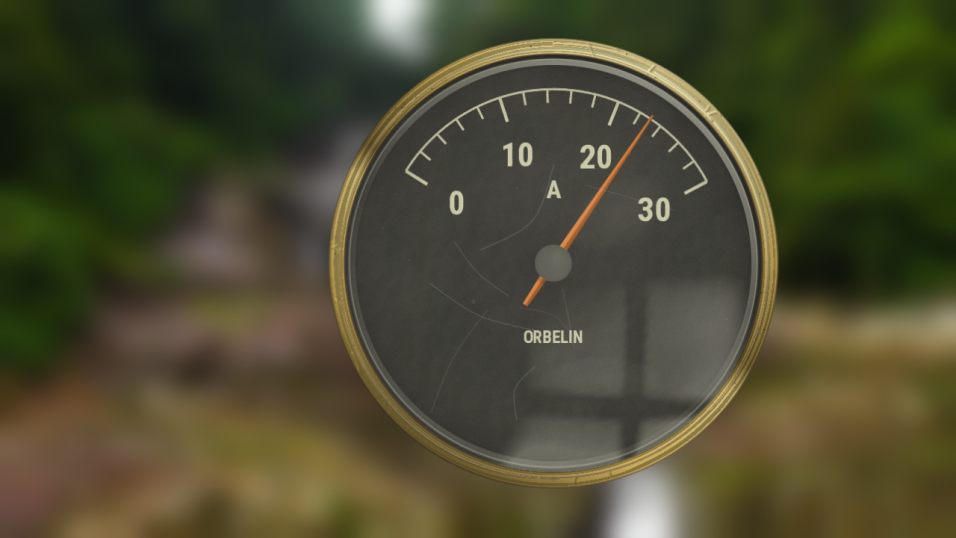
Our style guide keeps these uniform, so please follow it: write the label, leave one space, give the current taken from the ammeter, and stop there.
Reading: 23 A
